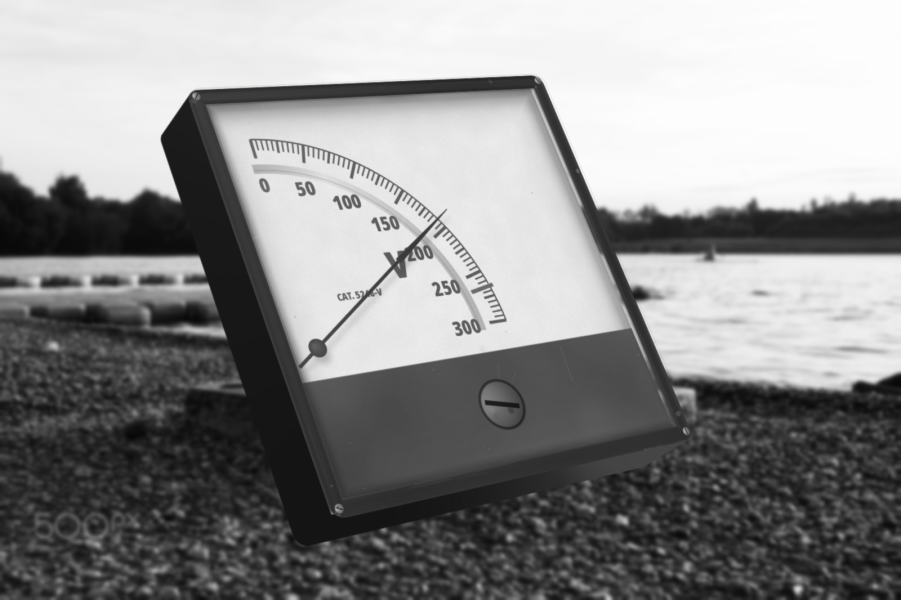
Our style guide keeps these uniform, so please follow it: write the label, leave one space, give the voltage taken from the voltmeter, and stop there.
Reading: 190 V
